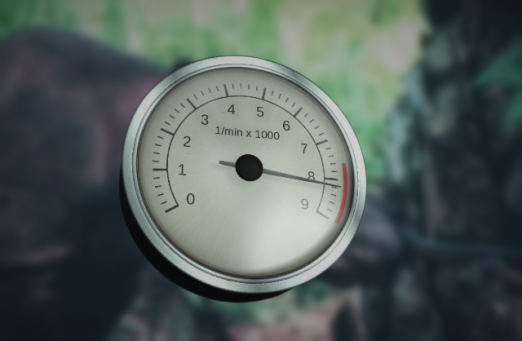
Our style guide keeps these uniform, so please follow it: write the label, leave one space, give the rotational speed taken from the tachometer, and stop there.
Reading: 8200 rpm
